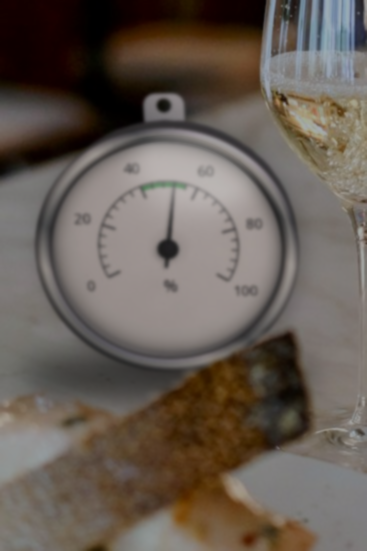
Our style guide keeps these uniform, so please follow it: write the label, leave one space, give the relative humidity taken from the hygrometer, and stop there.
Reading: 52 %
